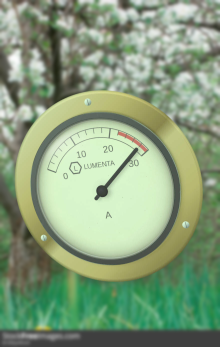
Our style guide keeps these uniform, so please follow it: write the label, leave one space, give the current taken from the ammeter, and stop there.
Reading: 28 A
